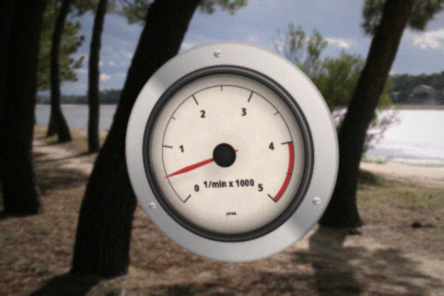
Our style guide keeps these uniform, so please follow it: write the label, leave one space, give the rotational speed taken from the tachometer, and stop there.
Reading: 500 rpm
